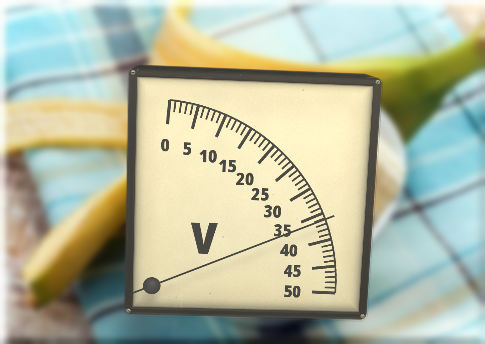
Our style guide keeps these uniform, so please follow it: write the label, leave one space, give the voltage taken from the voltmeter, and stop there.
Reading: 36 V
